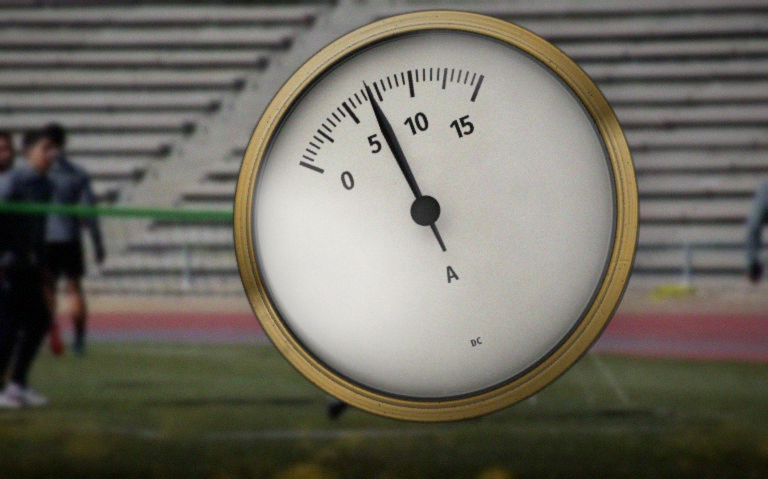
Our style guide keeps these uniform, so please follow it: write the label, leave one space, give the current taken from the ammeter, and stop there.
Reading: 7 A
